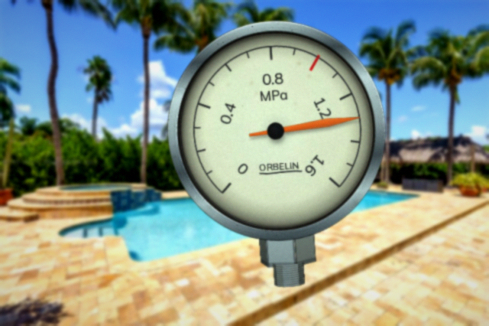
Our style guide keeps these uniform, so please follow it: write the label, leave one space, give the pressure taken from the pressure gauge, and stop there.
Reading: 1.3 MPa
